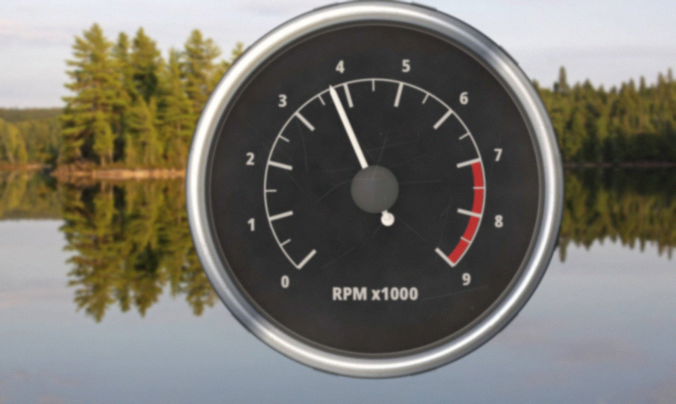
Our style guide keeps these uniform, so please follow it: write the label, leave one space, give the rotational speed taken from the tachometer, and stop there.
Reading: 3750 rpm
